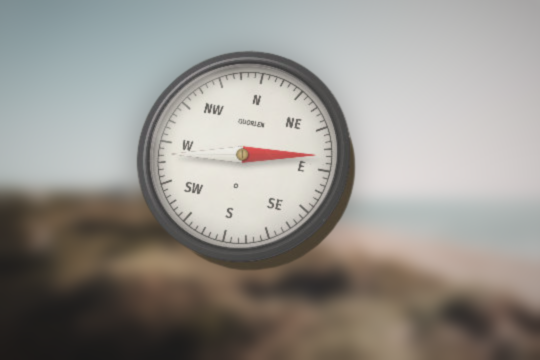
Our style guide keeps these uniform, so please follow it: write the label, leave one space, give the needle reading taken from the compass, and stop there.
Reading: 80 °
